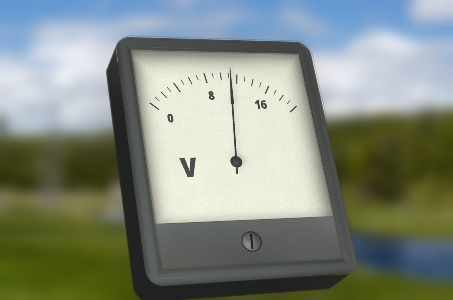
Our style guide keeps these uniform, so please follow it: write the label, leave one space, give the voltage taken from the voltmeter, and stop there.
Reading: 11 V
